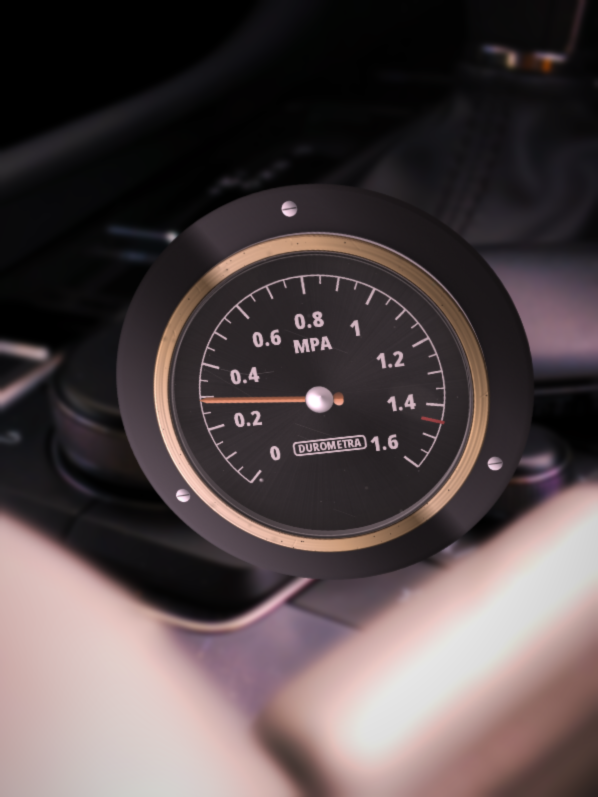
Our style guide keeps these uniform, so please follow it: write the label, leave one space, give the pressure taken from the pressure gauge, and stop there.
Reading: 0.3 MPa
